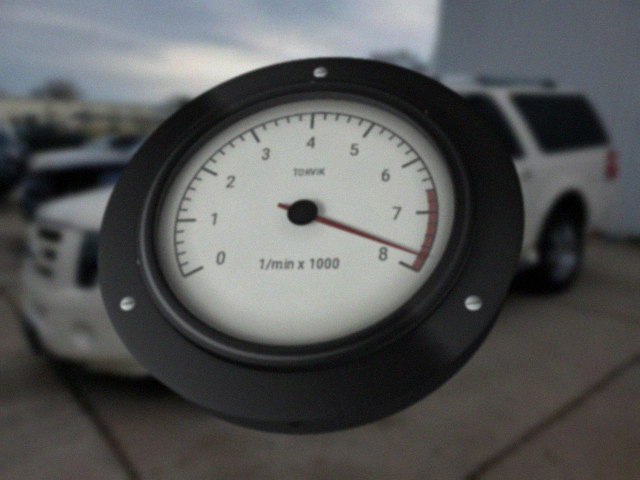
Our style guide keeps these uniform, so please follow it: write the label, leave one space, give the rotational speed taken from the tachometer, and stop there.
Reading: 7800 rpm
